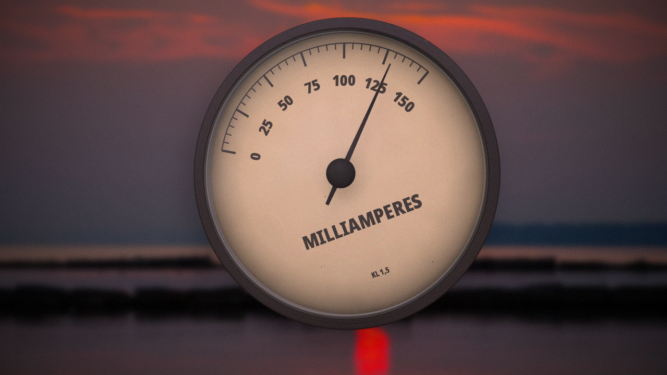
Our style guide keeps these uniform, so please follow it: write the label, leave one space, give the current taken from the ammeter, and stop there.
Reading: 130 mA
